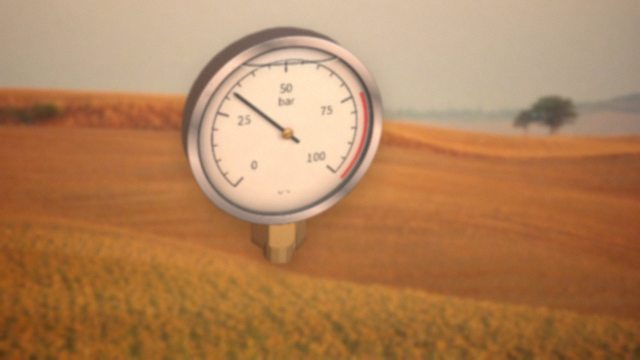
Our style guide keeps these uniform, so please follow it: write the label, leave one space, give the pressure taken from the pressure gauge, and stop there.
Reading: 32.5 bar
